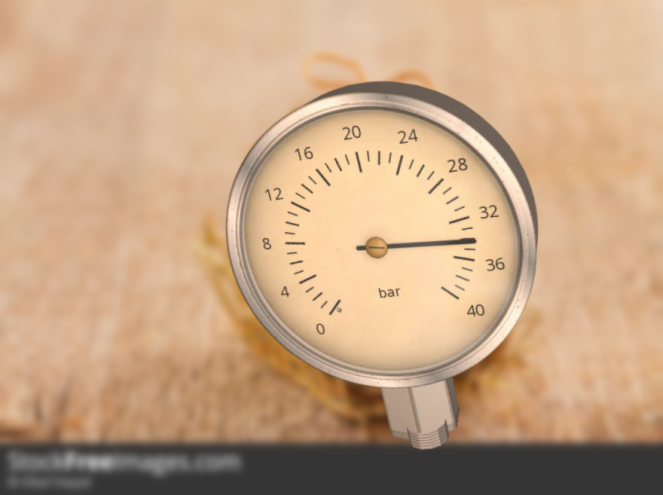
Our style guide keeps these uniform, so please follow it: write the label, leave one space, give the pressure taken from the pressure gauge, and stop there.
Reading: 34 bar
